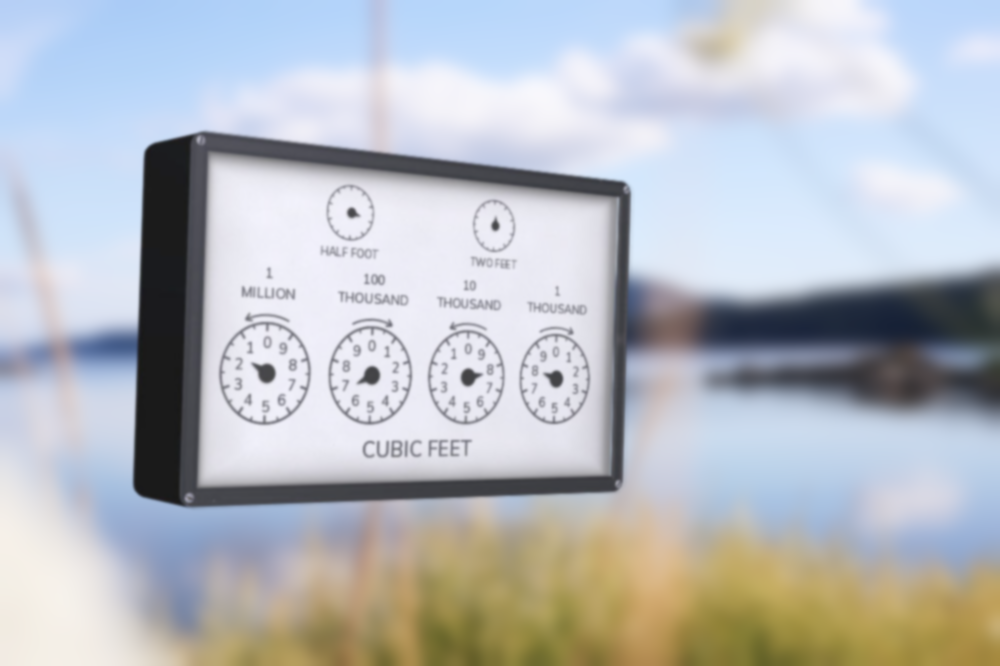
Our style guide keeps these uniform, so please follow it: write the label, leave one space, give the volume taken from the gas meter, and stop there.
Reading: 167800 ft³
